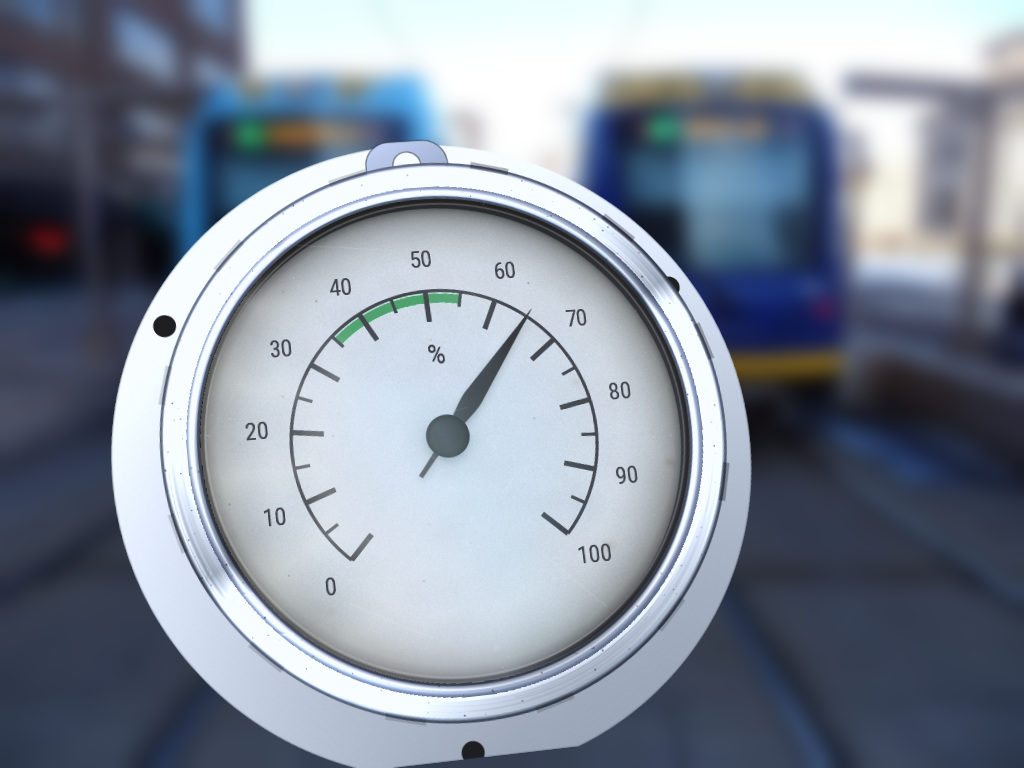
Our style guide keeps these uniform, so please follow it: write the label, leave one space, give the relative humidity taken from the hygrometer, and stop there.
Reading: 65 %
